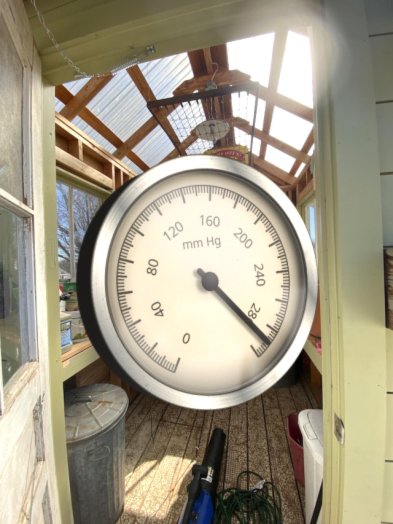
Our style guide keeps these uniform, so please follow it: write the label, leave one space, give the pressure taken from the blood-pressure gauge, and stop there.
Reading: 290 mmHg
